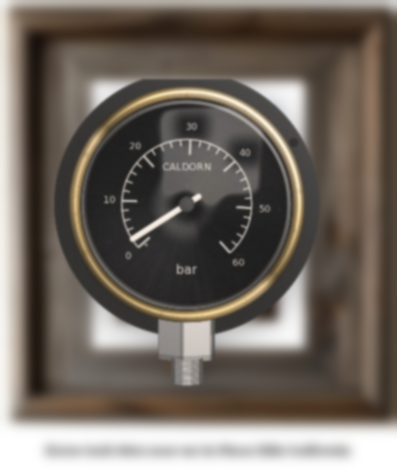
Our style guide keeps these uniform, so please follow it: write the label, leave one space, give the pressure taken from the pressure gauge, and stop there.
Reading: 2 bar
